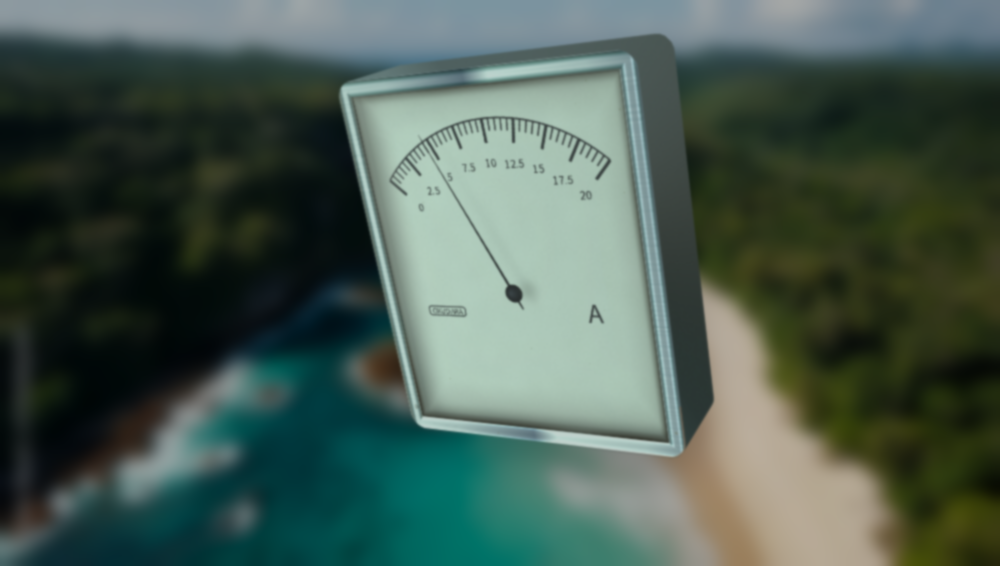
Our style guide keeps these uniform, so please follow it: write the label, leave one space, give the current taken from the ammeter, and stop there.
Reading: 5 A
